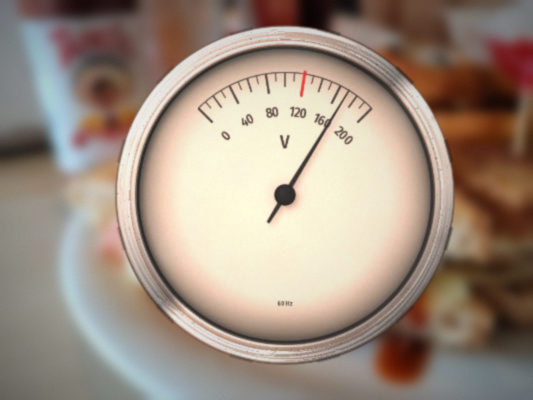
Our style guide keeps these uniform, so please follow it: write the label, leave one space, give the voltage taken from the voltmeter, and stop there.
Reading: 170 V
